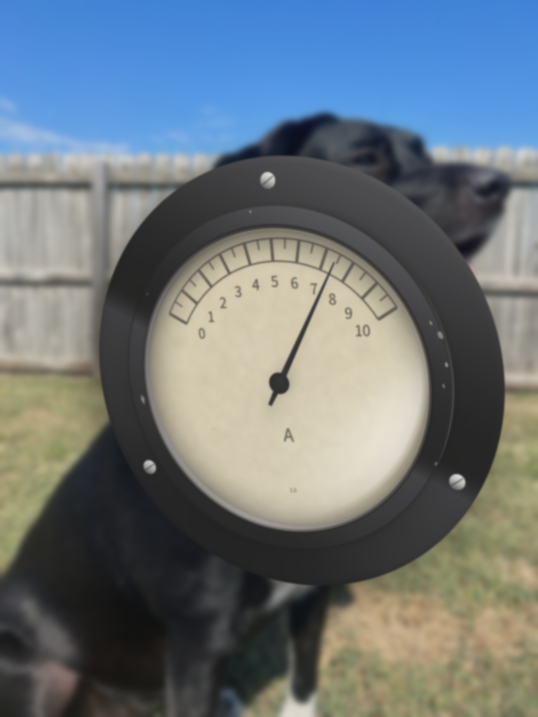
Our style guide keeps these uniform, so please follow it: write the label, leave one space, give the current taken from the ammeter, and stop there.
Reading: 7.5 A
